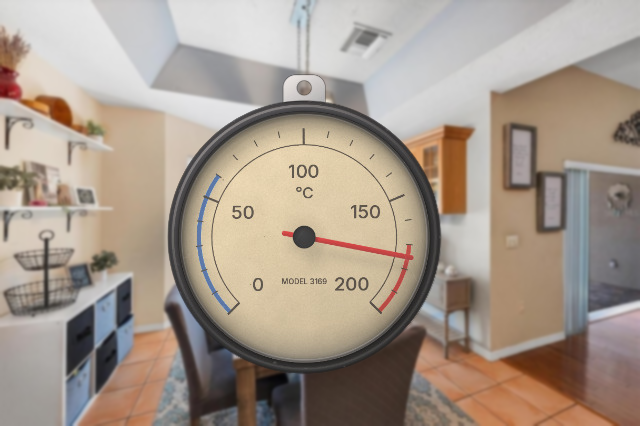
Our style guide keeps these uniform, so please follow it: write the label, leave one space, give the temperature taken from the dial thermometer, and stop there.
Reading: 175 °C
